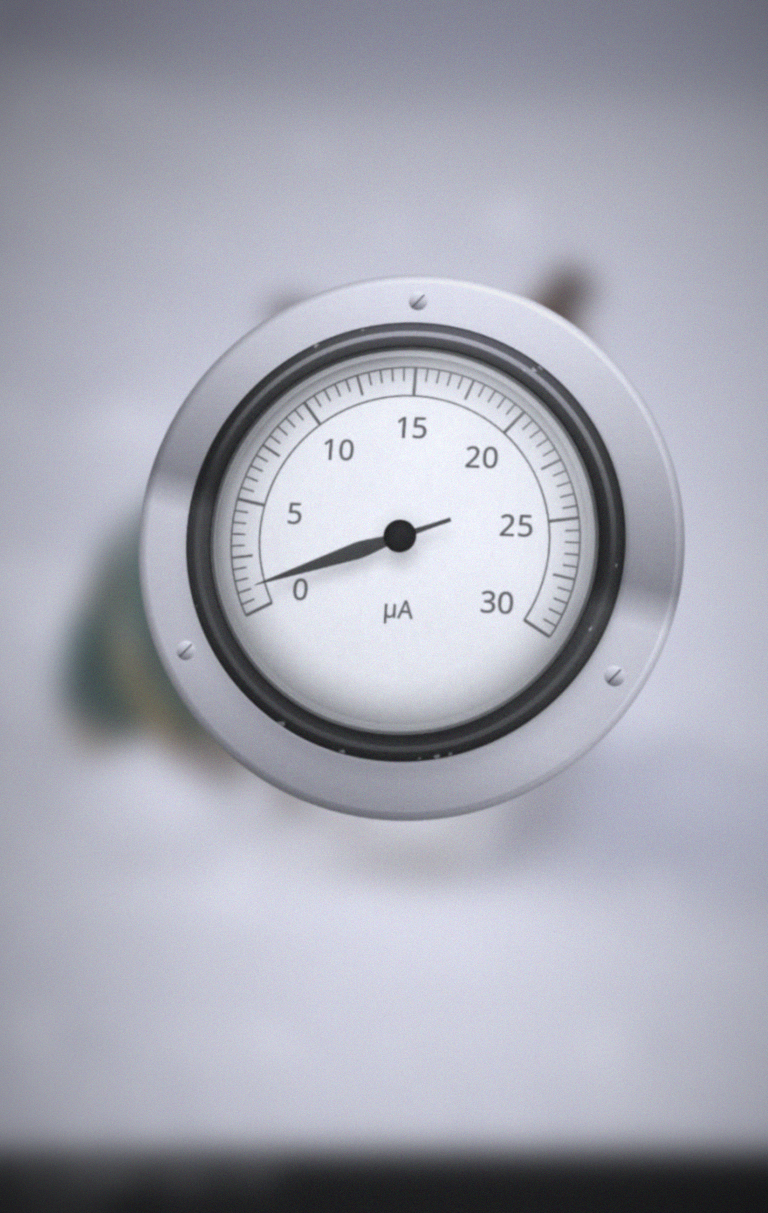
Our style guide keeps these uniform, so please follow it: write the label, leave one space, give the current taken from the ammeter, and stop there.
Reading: 1 µA
